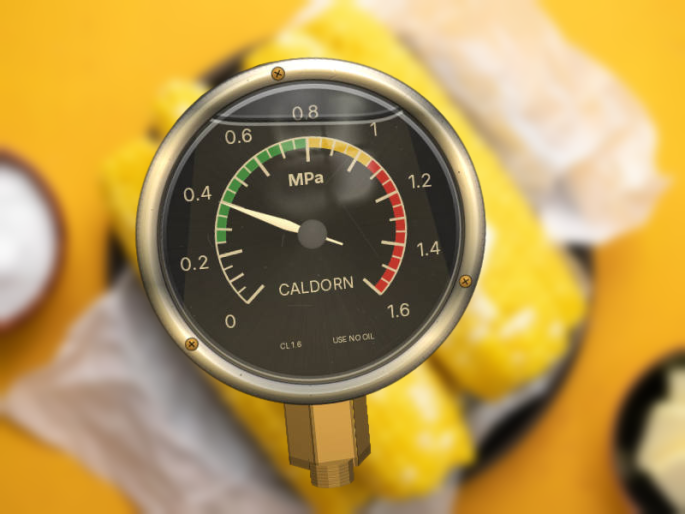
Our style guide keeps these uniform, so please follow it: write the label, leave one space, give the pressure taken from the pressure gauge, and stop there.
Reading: 0.4 MPa
